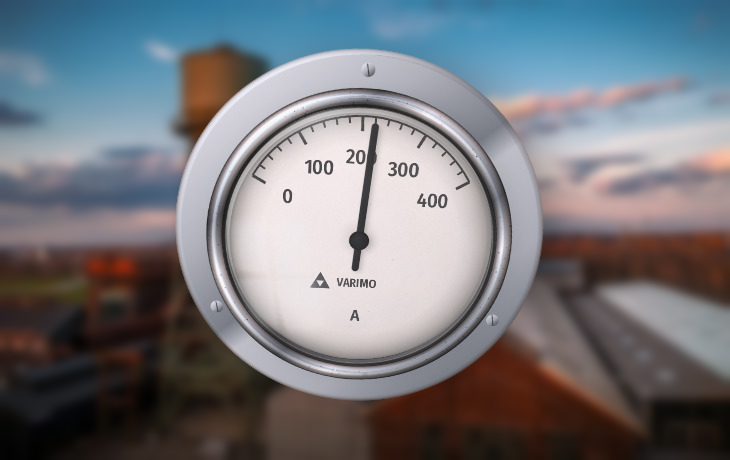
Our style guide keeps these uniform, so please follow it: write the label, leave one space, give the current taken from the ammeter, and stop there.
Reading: 220 A
